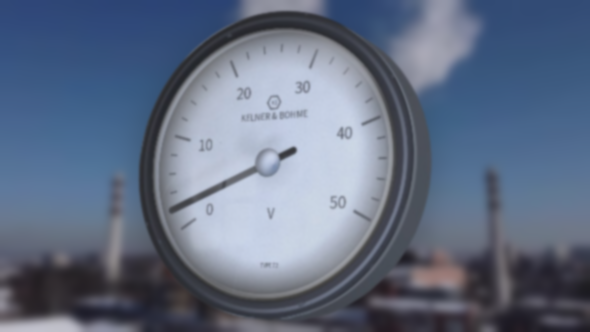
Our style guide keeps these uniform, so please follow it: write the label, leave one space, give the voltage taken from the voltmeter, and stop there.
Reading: 2 V
